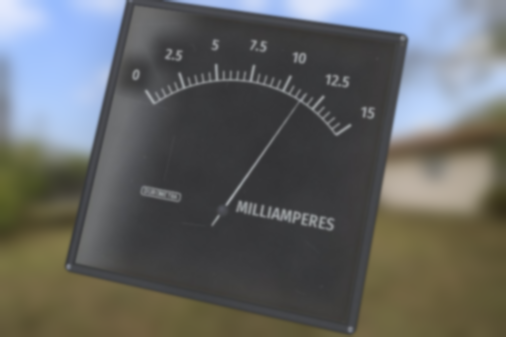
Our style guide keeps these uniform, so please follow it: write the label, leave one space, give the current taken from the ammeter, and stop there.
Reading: 11.5 mA
